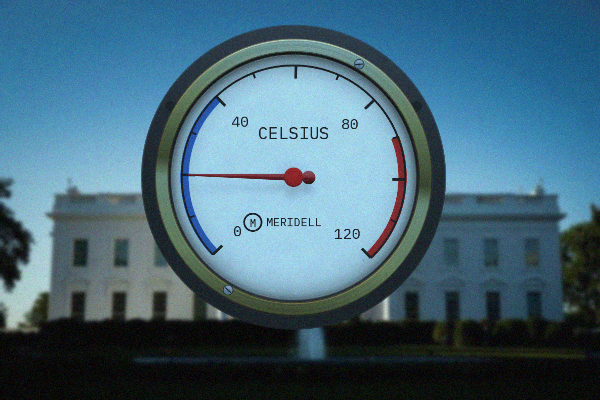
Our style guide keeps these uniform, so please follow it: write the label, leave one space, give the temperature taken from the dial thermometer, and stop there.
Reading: 20 °C
